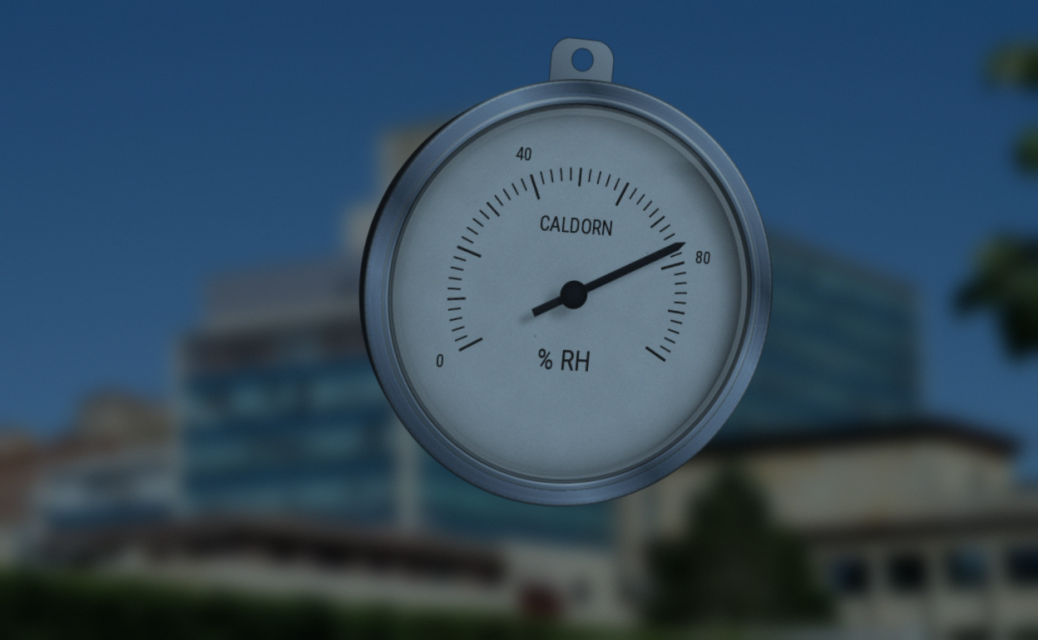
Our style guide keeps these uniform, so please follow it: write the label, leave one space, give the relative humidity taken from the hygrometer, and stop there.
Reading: 76 %
